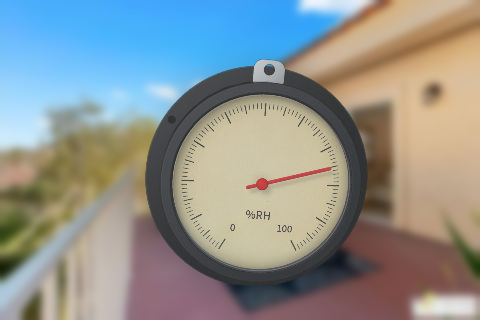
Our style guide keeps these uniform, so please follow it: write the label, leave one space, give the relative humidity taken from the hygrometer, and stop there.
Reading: 75 %
